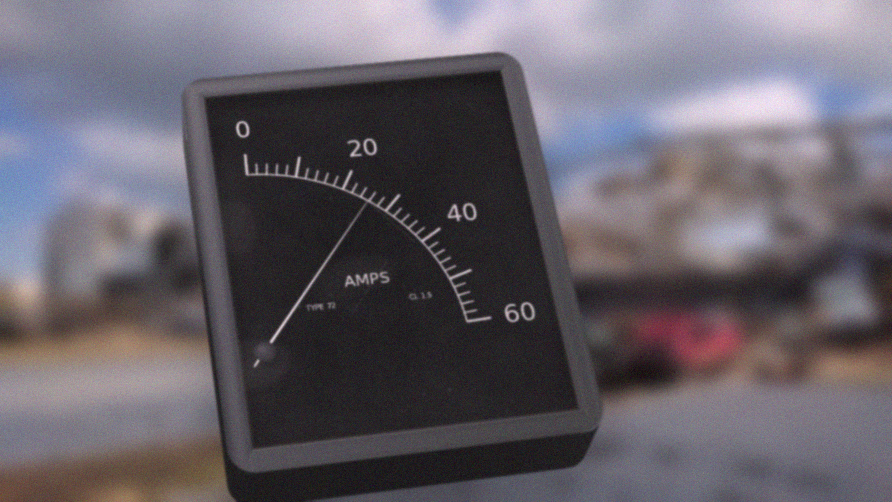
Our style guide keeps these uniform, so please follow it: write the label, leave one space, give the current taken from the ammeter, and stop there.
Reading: 26 A
